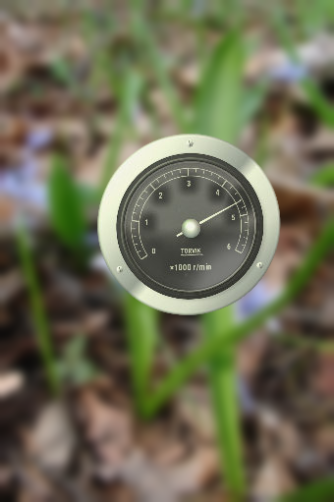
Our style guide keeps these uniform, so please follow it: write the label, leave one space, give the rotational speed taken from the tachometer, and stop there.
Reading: 4600 rpm
